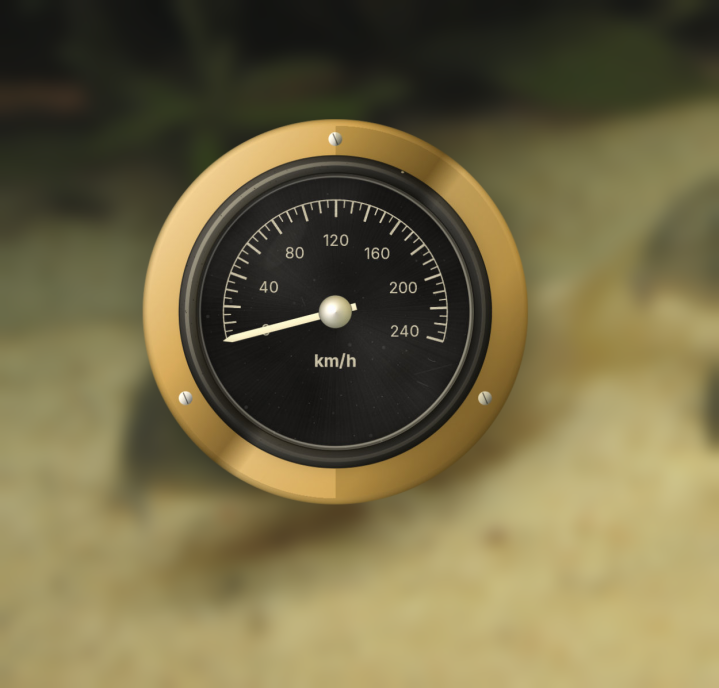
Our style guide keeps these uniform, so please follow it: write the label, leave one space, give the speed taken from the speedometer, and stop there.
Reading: 0 km/h
